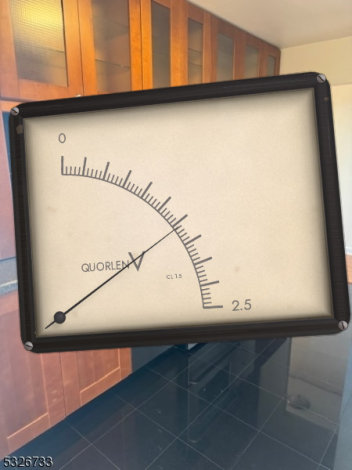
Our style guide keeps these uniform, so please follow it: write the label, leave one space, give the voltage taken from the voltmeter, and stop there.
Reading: 1.55 V
